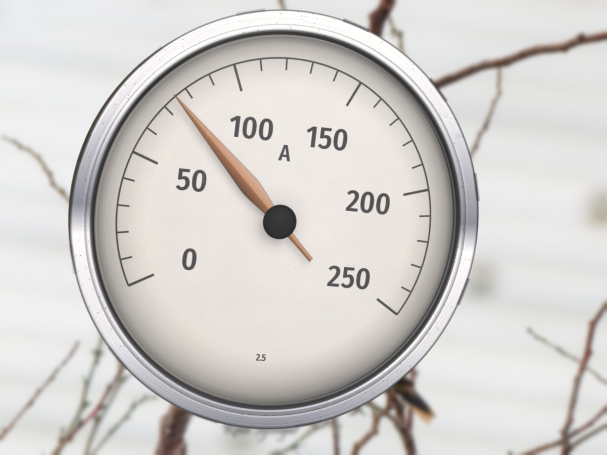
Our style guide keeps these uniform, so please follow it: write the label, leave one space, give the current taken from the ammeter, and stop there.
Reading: 75 A
